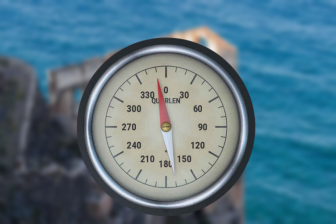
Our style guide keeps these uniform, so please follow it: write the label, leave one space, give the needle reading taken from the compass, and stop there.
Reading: 350 °
